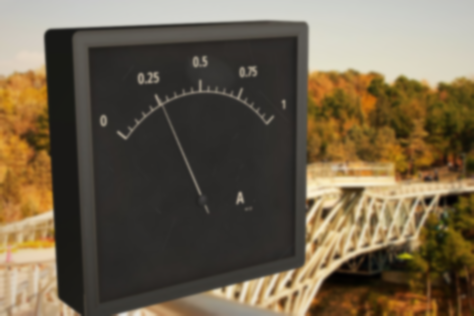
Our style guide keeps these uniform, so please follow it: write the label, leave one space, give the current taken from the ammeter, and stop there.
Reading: 0.25 A
